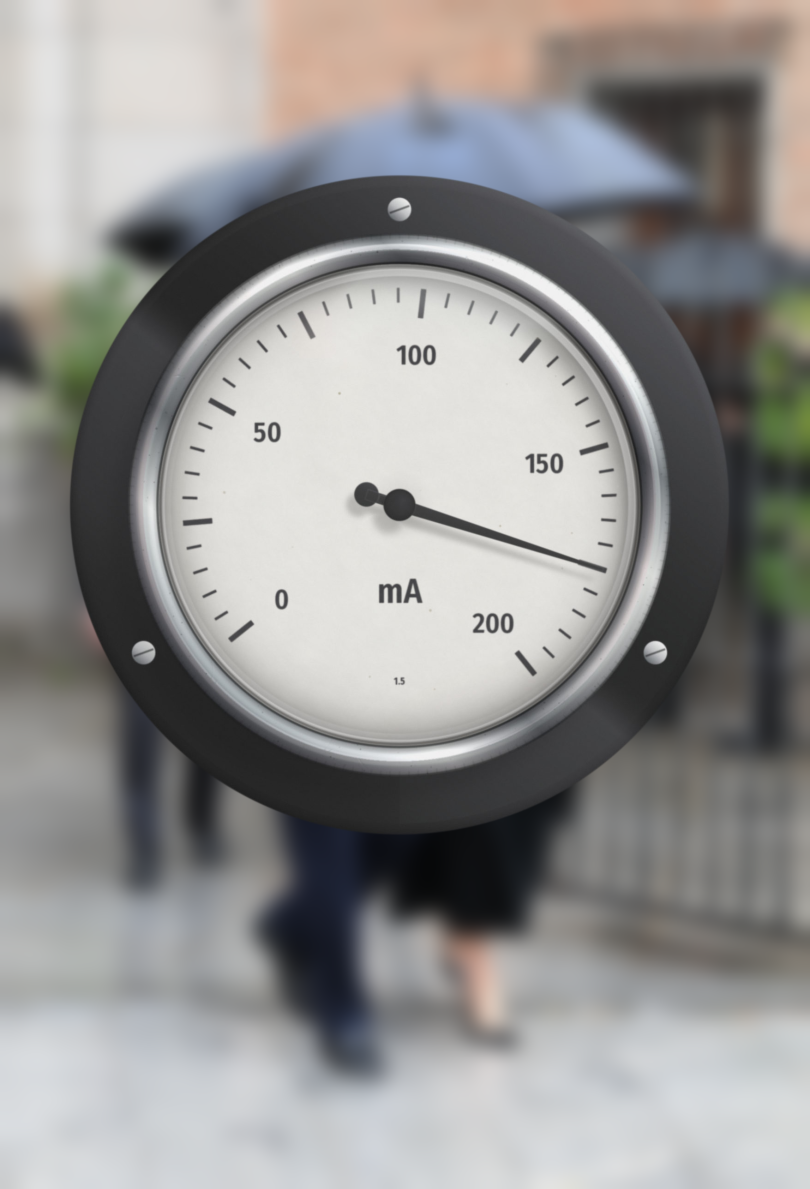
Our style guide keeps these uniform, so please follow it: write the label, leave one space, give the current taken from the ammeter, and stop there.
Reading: 175 mA
